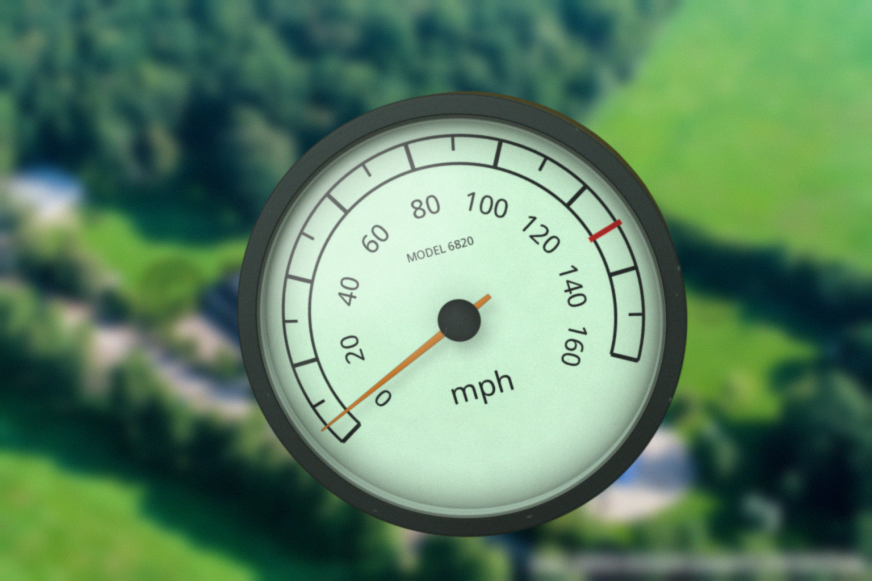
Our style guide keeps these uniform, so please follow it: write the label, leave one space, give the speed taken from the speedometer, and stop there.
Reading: 5 mph
